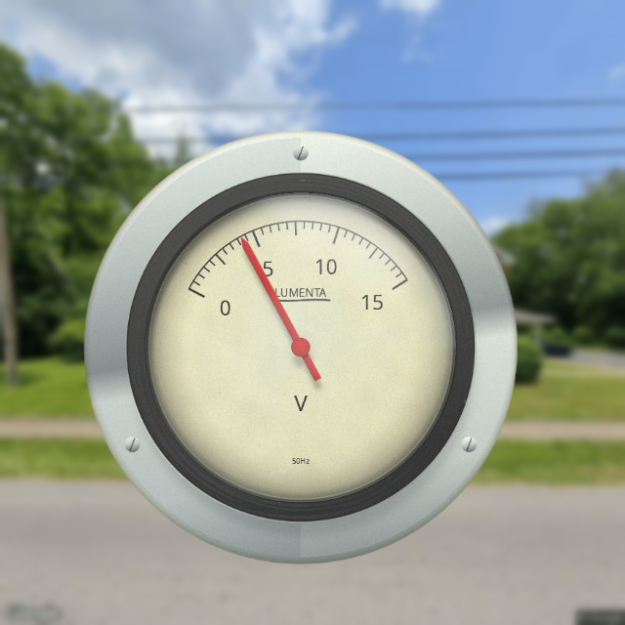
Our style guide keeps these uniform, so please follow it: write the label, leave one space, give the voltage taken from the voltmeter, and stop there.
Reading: 4.25 V
